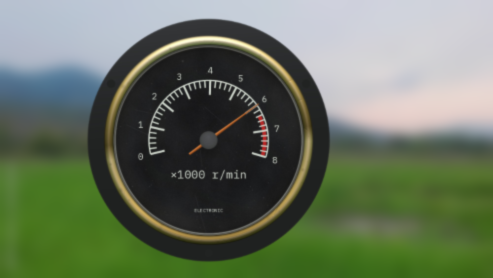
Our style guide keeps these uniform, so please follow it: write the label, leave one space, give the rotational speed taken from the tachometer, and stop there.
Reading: 6000 rpm
